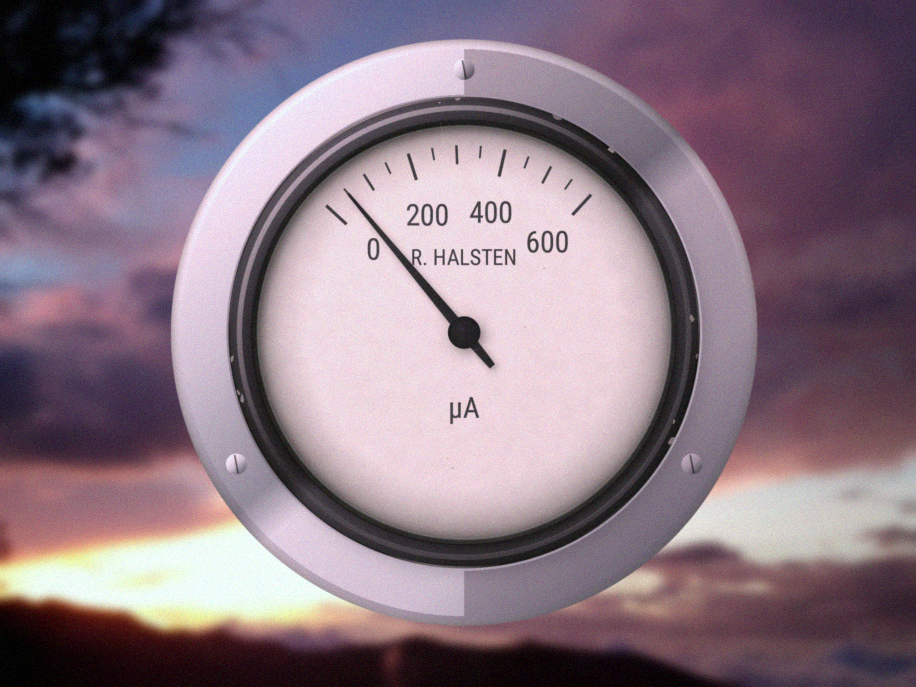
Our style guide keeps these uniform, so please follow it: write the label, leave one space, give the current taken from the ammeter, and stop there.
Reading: 50 µA
